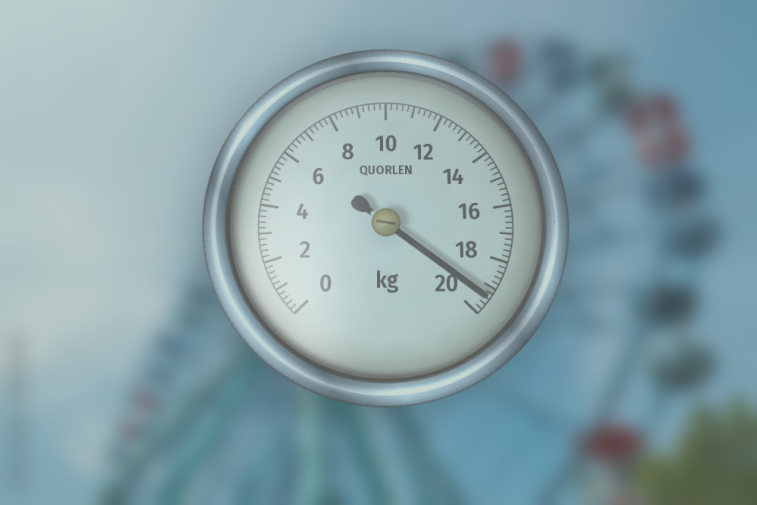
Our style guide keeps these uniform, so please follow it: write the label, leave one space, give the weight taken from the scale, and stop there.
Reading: 19.4 kg
